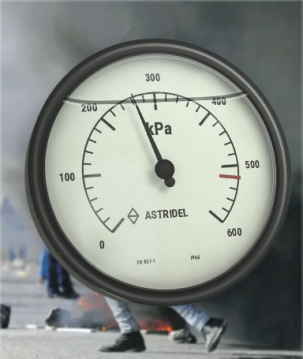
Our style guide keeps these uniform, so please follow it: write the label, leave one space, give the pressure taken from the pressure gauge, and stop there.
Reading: 260 kPa
